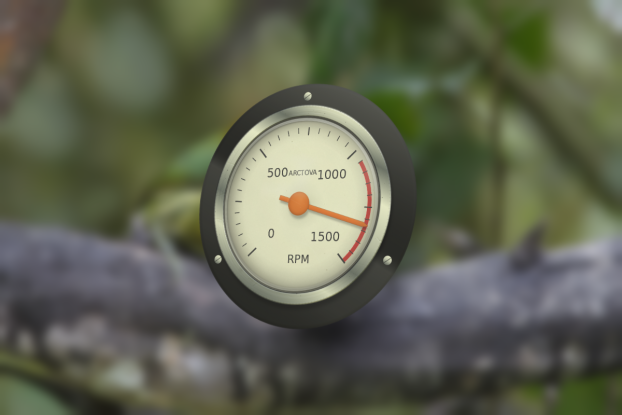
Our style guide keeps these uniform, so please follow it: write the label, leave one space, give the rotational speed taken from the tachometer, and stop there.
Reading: 1325 rpm
